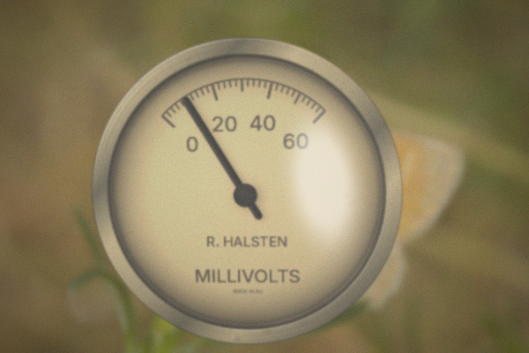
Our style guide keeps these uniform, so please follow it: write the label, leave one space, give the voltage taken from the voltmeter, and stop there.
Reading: 10 mV
